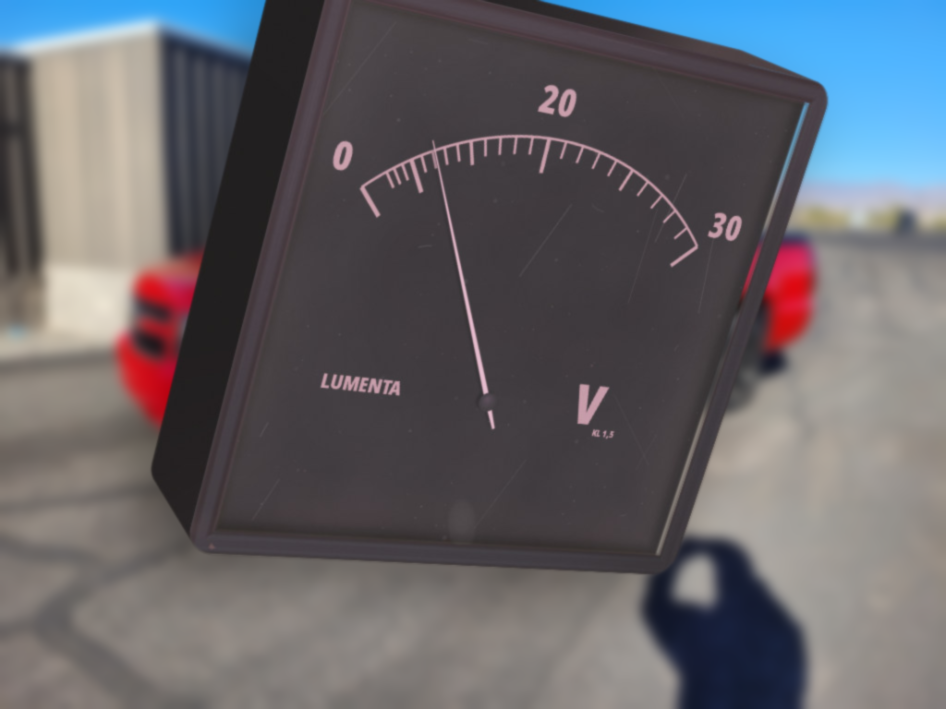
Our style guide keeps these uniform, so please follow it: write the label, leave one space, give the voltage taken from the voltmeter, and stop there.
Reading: 12 V
